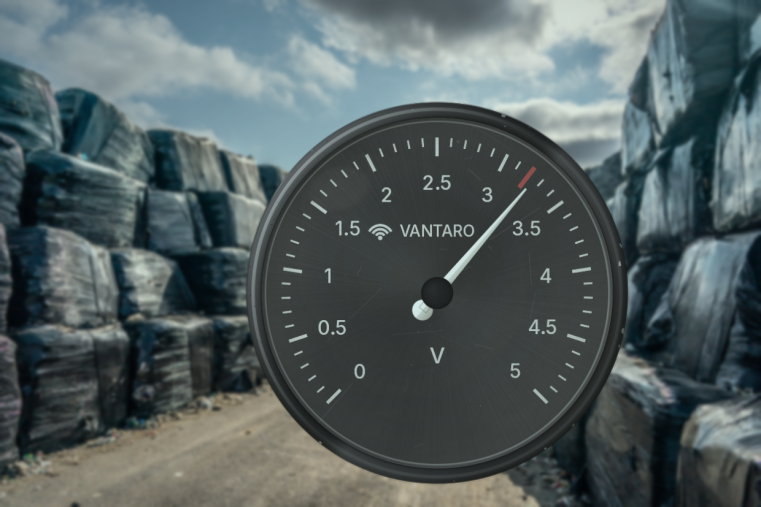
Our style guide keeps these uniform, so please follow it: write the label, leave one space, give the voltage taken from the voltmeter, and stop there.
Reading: 3.25 V
